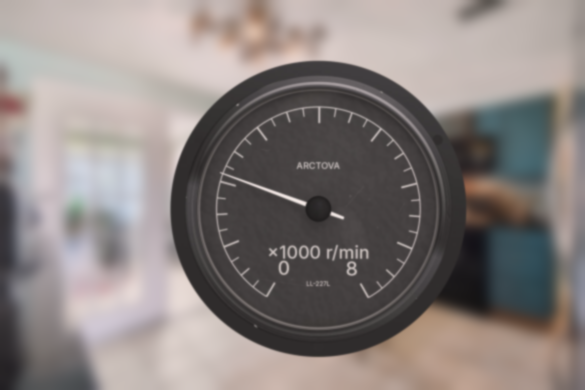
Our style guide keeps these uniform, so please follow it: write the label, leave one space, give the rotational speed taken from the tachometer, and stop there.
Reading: 2125 rpm
